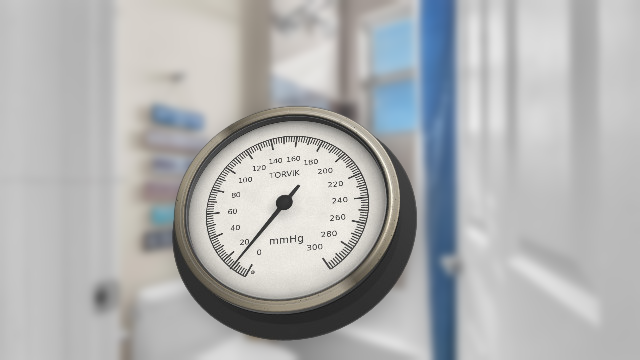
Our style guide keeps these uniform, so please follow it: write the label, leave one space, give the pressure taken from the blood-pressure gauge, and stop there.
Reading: 10 mmHg
